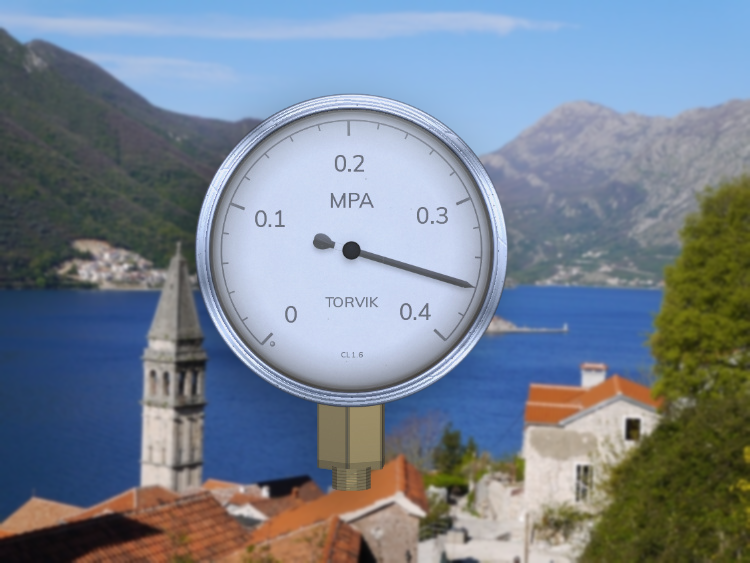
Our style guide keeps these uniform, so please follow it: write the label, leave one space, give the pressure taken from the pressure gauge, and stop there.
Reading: 0.36 MPa
